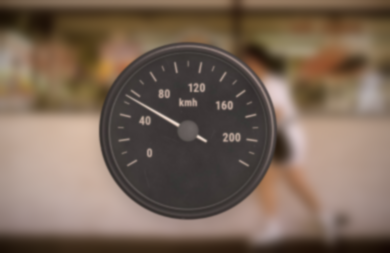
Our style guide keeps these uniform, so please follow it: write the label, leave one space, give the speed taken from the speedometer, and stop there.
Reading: 55 km/h
